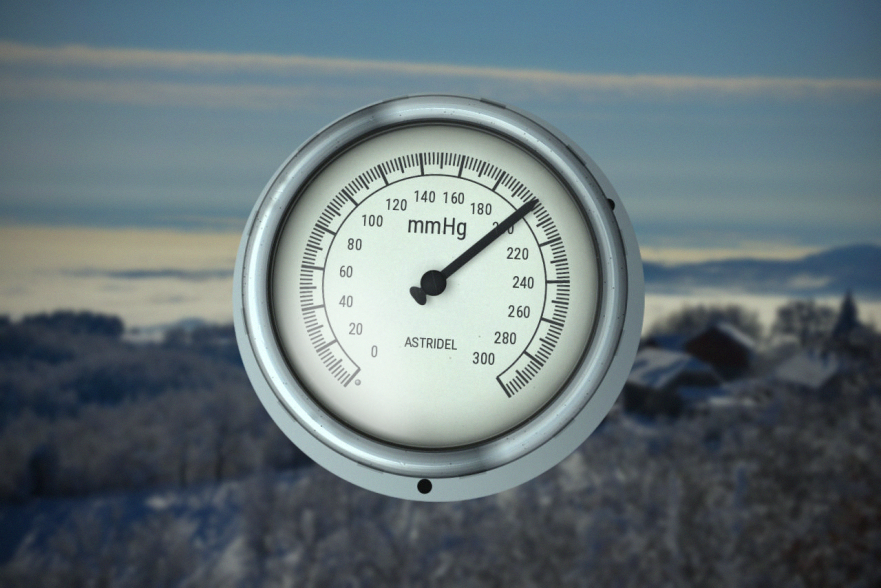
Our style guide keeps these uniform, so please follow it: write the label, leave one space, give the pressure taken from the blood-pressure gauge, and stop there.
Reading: 200 mmHg
